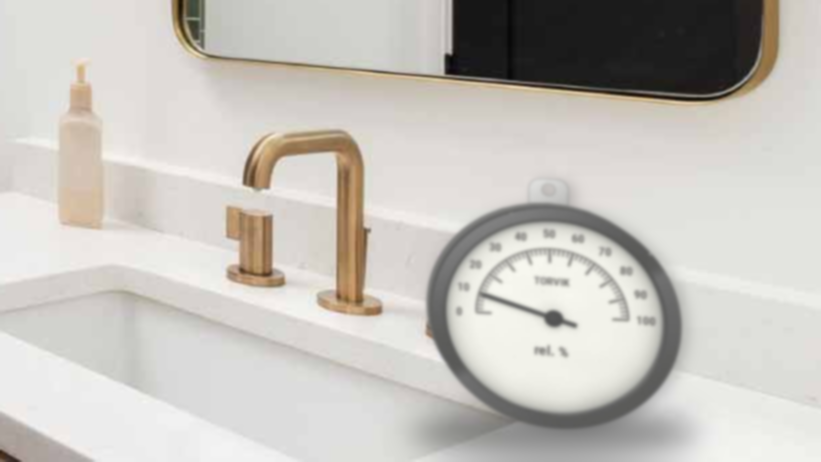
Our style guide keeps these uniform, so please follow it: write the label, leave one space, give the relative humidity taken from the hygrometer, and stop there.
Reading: 10 %
